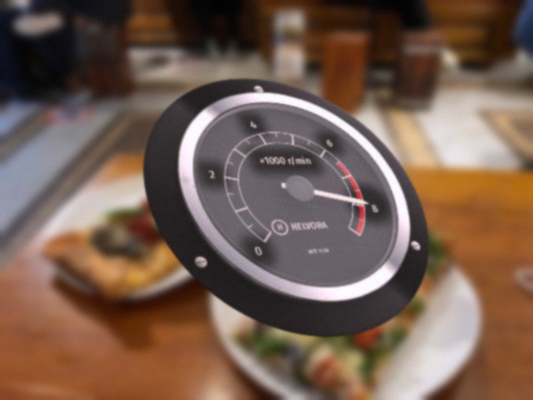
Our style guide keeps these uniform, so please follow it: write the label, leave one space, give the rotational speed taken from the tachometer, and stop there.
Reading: 8000 rpm
